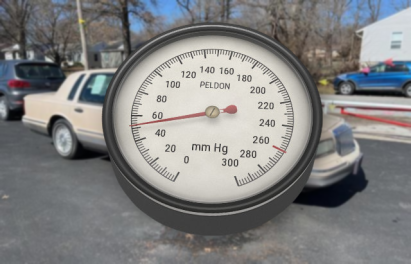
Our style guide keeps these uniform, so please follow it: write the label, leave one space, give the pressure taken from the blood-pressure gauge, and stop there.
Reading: 50 mmHg
